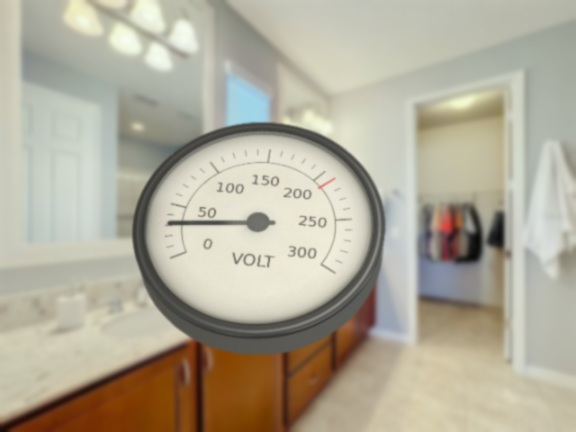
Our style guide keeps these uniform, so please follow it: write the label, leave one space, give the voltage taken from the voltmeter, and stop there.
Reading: 30 V
